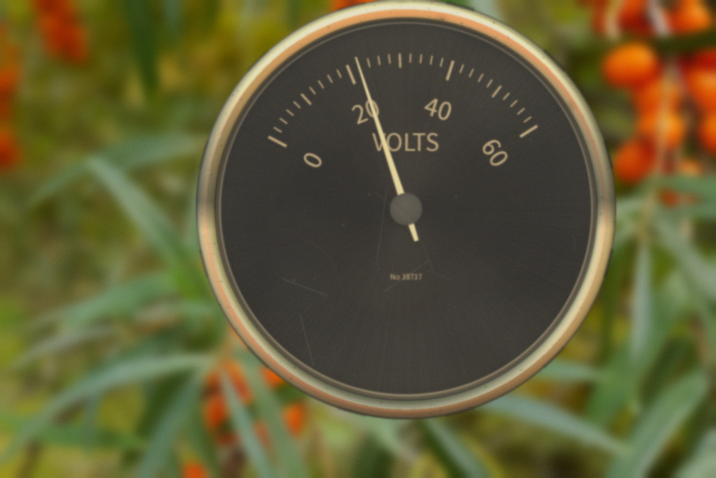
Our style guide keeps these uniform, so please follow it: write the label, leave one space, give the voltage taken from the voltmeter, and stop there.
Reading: 22 V
